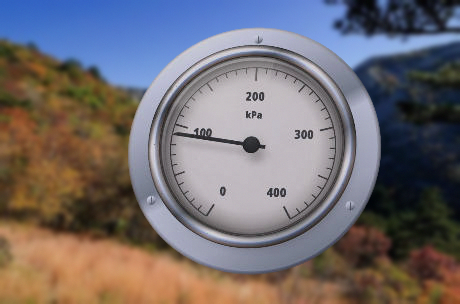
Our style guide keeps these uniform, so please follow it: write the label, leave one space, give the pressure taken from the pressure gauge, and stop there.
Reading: 90 kPa
